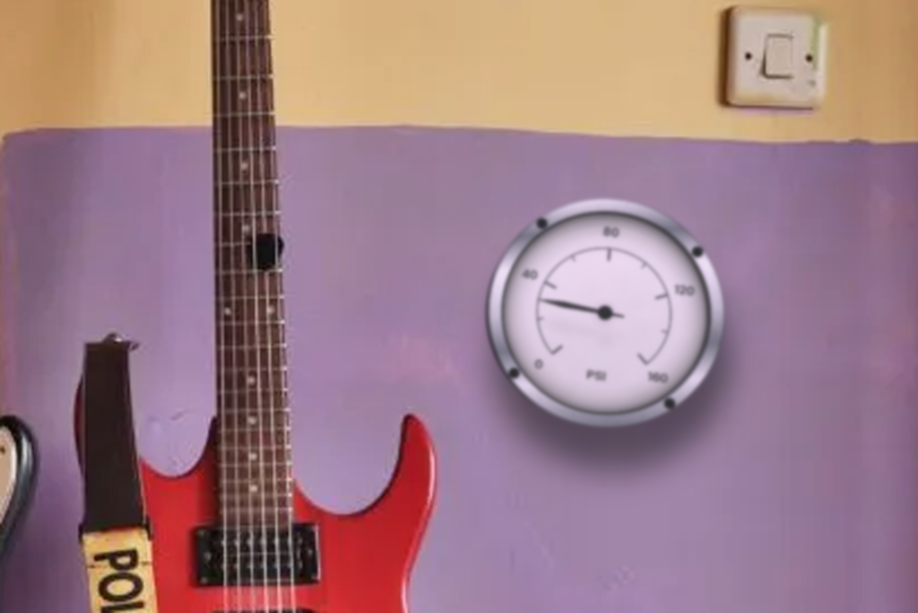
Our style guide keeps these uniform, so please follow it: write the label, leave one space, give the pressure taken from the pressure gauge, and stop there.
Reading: 30 psi
